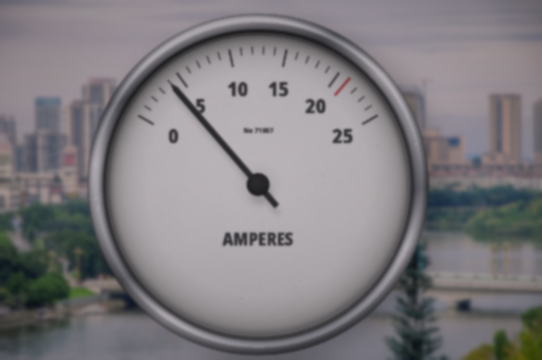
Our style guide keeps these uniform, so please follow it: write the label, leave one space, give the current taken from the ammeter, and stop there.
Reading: 4 A
